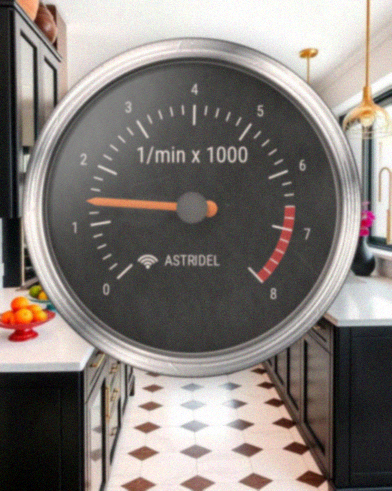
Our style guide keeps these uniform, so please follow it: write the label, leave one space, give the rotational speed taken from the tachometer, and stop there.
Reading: 1400 rpm
